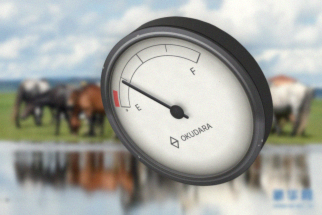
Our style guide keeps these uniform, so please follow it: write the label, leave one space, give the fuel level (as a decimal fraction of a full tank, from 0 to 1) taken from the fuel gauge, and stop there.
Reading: 0.25
